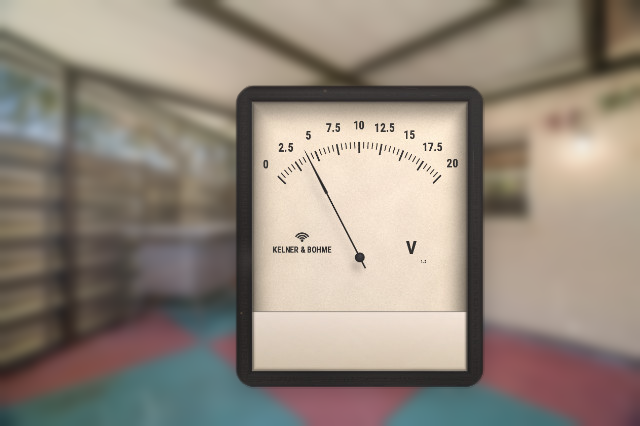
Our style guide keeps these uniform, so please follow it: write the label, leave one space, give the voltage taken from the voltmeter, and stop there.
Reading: 4 V
